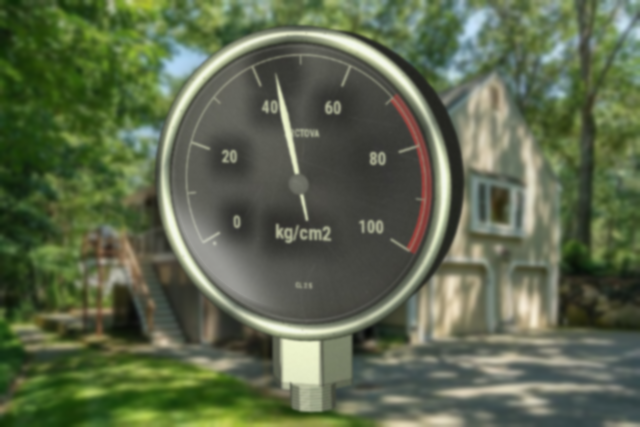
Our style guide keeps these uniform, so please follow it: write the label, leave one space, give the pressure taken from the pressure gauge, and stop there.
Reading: 45 kg/cm²
